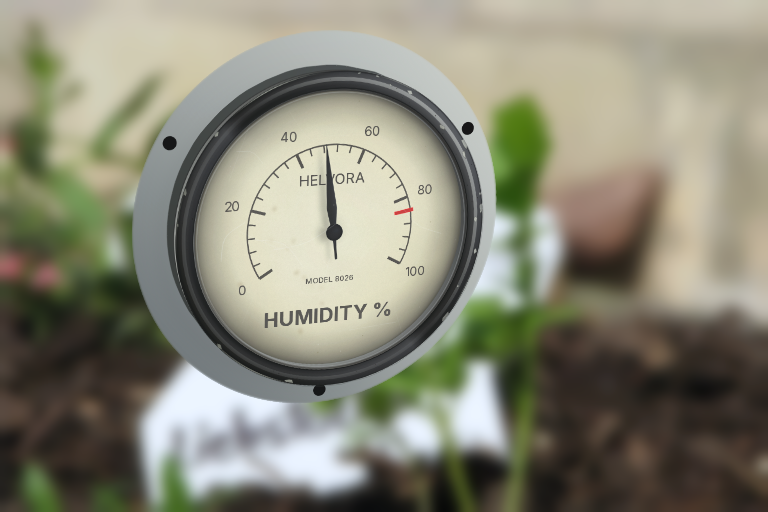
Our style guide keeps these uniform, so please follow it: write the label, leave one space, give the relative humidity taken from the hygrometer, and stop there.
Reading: 48 %
